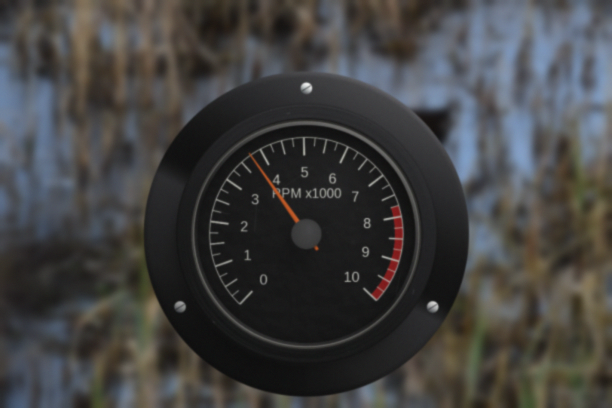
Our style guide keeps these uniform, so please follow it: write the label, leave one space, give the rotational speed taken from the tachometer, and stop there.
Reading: 3750 rpm
